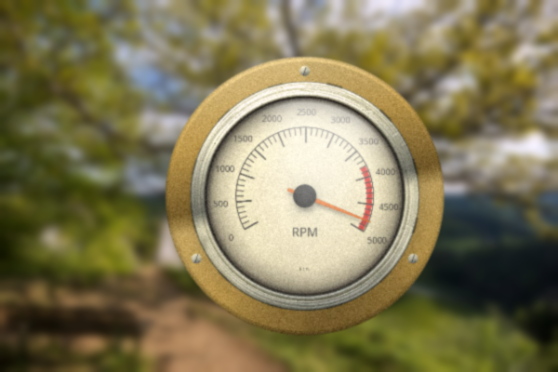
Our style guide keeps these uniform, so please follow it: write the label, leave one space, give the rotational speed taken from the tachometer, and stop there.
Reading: 4800 rpm
